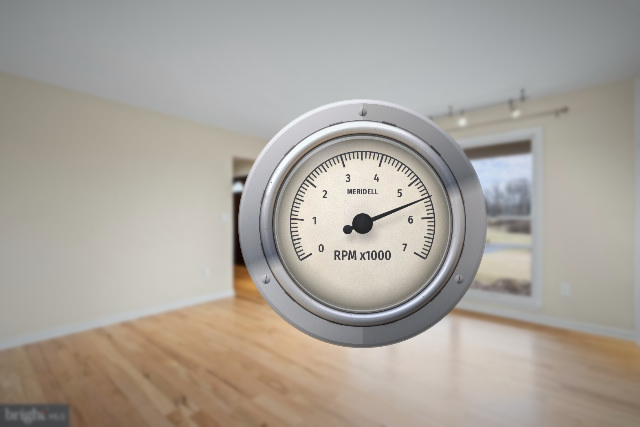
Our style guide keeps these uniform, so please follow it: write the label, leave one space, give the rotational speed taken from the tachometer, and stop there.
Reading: 5500 rpm
